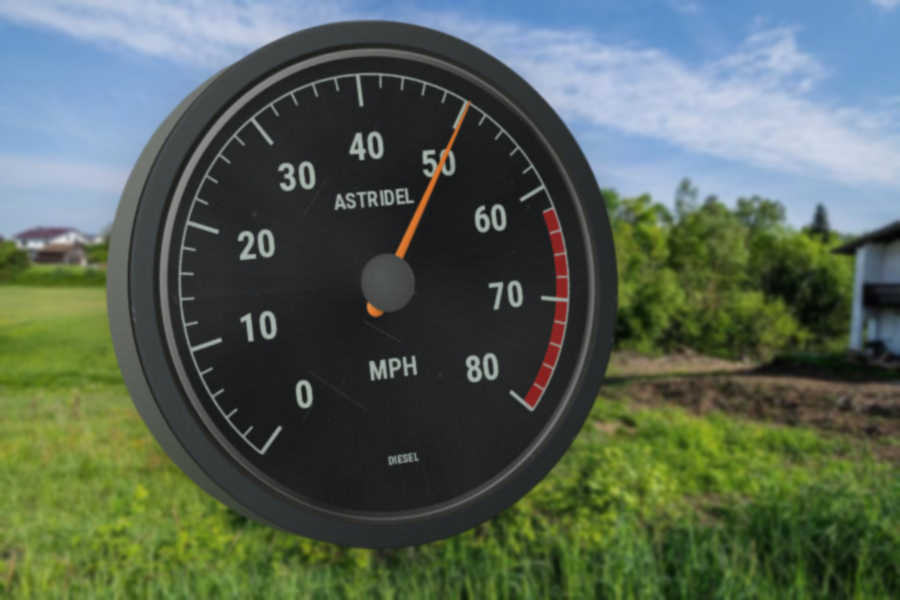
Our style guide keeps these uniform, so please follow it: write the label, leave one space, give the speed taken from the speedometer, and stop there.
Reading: 50 mph
